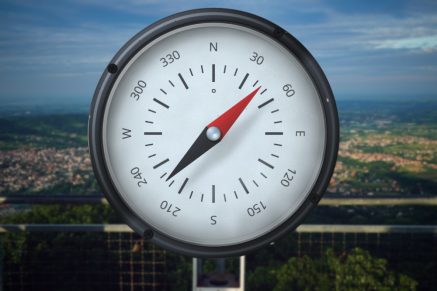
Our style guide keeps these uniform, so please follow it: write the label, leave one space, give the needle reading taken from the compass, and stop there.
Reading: 45 °
